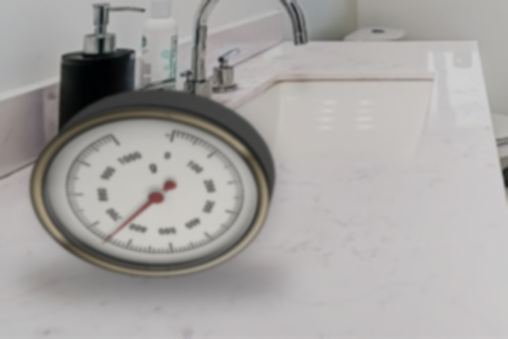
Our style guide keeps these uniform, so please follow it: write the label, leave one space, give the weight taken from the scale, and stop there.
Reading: 650 g
